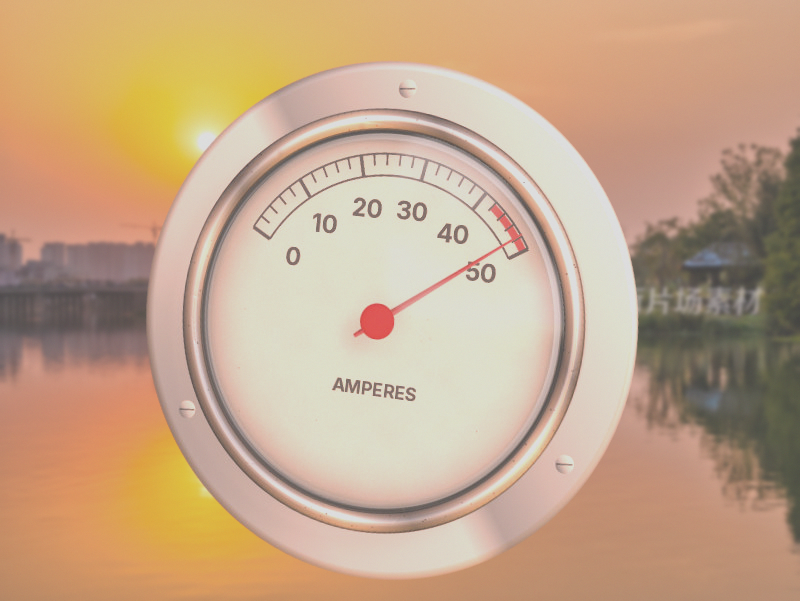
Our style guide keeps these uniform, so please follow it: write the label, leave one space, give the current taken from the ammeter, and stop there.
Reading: 48 A
